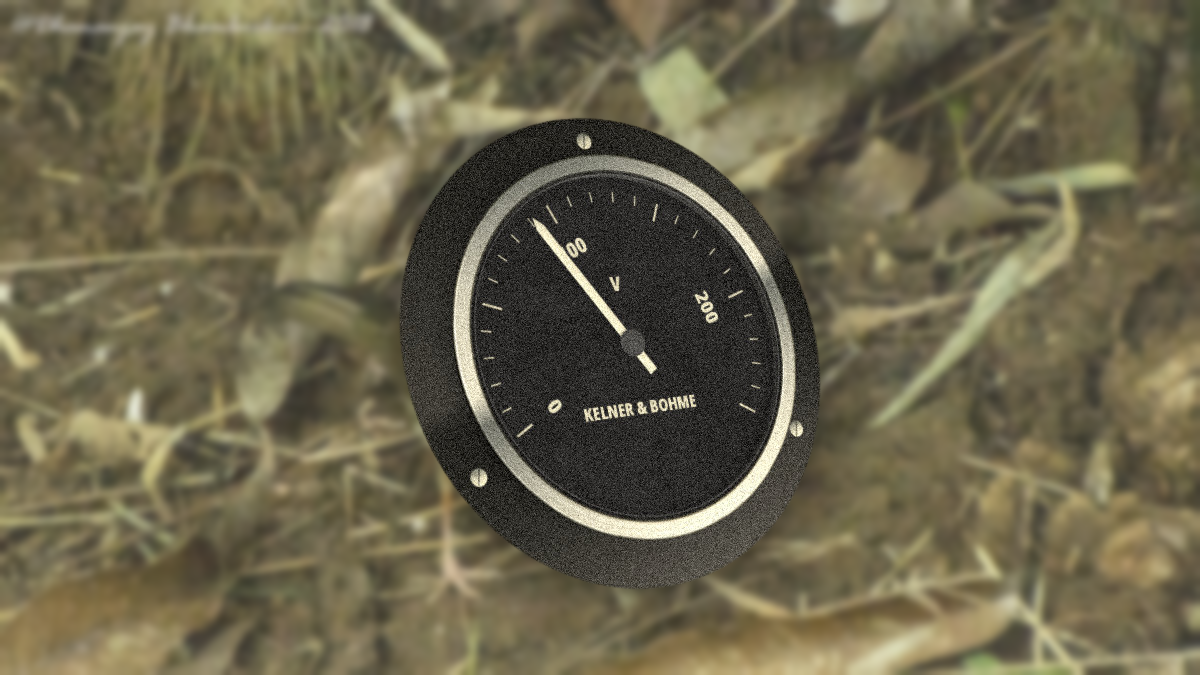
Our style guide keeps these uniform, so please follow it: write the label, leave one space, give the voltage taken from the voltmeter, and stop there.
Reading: 90 V
